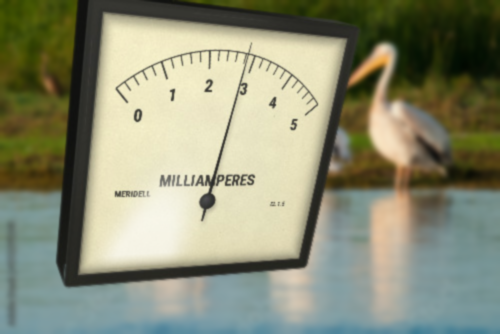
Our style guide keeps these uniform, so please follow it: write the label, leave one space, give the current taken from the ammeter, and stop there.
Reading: 2.8 mA
